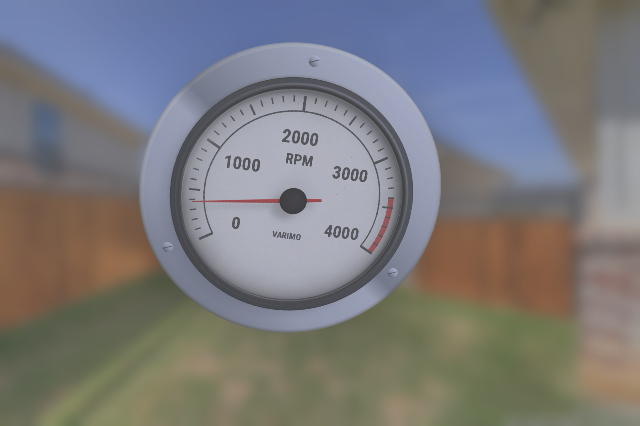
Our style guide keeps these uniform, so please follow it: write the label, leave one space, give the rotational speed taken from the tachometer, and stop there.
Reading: 400 rpm
